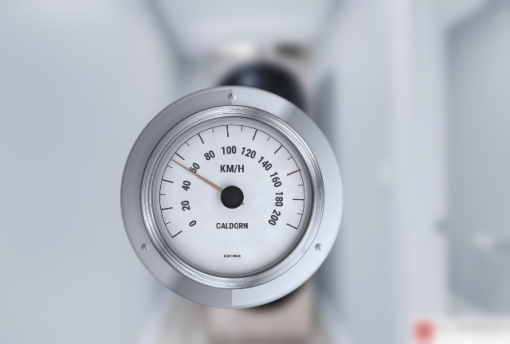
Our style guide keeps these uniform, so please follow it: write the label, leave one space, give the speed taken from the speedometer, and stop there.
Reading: 55 km/h
